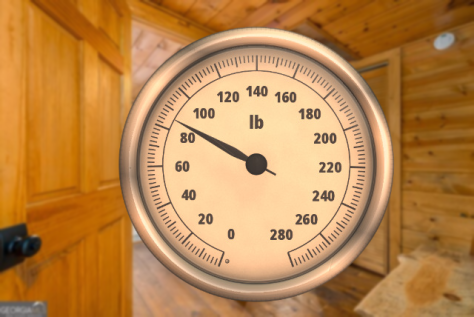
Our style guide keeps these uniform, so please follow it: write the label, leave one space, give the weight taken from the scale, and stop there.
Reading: 86 lb
